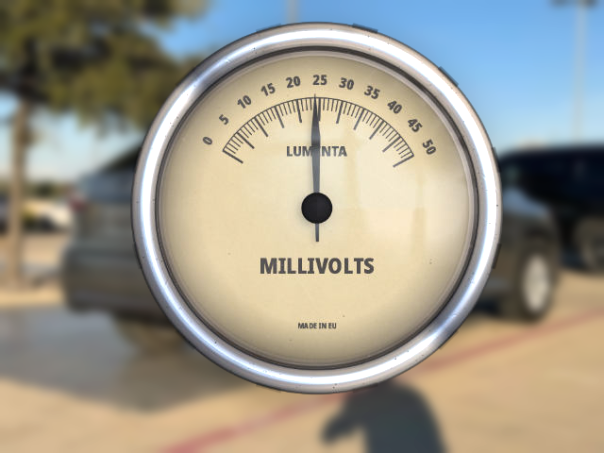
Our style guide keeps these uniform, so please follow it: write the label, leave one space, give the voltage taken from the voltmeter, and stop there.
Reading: 24 mV
